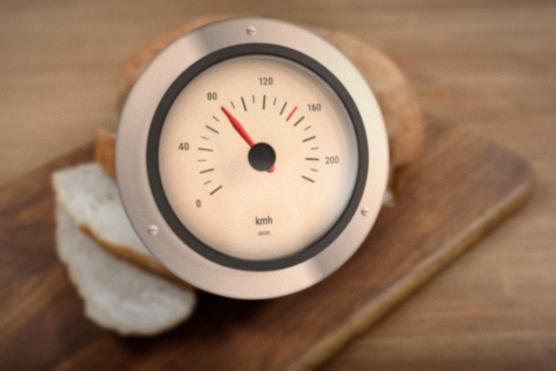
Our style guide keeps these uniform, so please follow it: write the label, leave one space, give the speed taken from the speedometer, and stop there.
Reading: 80 km/h
